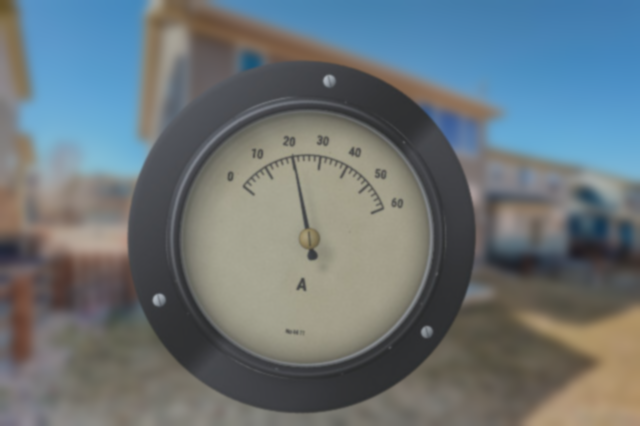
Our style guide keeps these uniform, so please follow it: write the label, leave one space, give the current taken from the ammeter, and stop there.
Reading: 20 A
